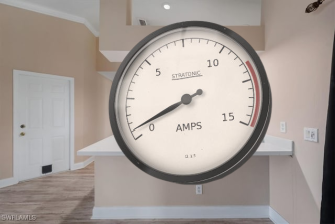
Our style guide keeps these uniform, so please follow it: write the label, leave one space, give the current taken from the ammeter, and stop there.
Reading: 0.5 A
